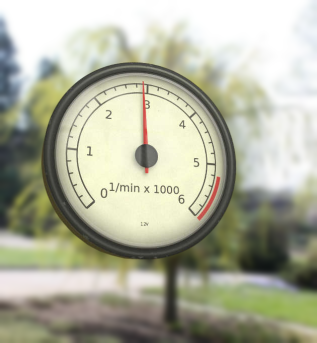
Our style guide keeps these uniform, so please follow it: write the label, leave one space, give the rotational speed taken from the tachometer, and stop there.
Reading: 2900 rpm
